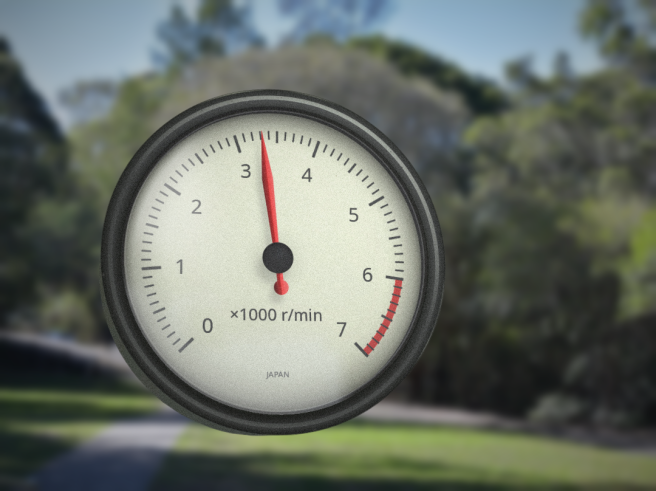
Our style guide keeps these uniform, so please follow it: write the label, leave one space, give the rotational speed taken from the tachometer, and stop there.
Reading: 3300 rpm
